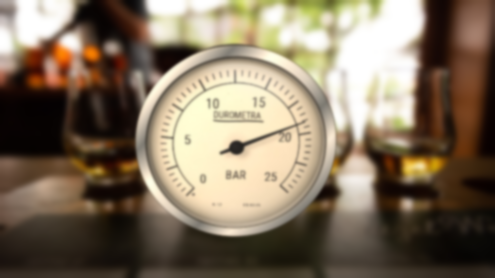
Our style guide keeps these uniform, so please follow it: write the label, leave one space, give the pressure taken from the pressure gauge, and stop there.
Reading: 19 bar
